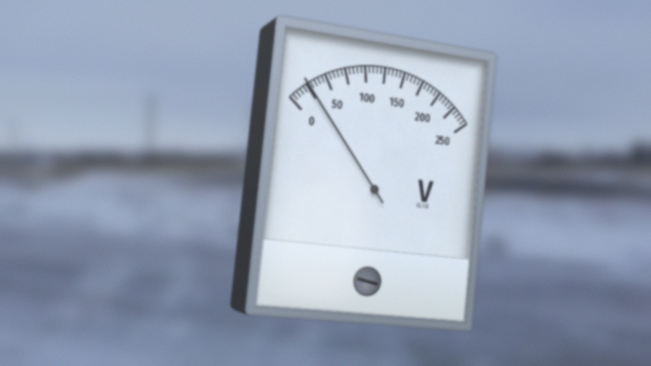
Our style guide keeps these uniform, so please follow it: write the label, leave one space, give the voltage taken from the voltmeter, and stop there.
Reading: 25 V
